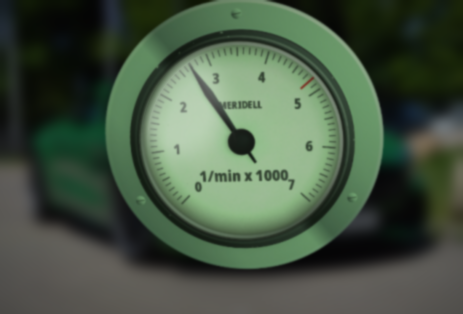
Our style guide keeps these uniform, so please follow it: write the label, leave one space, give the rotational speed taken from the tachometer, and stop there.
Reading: 2700 rpm
